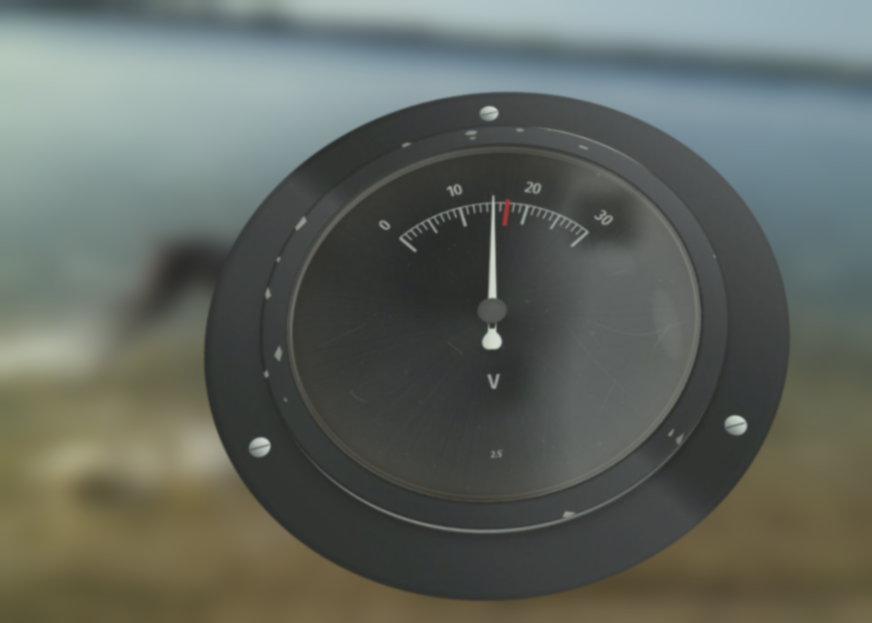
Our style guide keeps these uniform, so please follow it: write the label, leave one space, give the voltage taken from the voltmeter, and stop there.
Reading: 15 V
